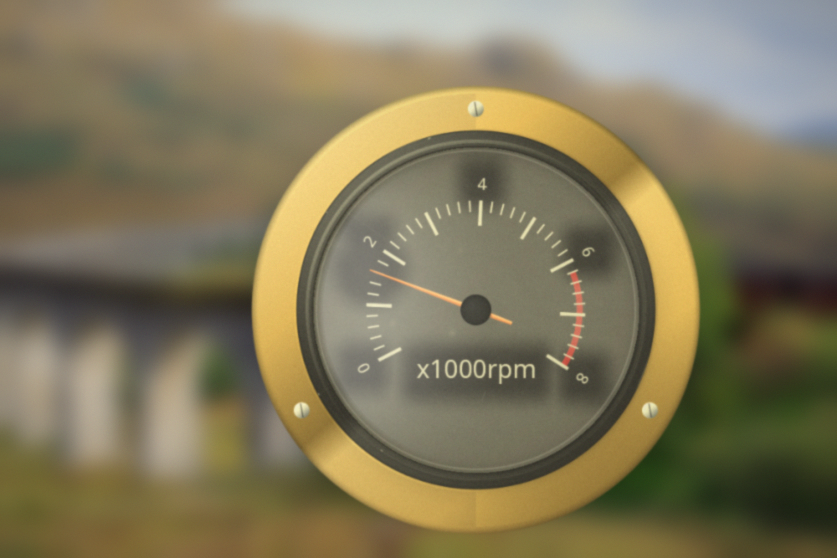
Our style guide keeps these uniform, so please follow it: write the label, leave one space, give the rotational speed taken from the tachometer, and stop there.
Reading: 1600 rpm
